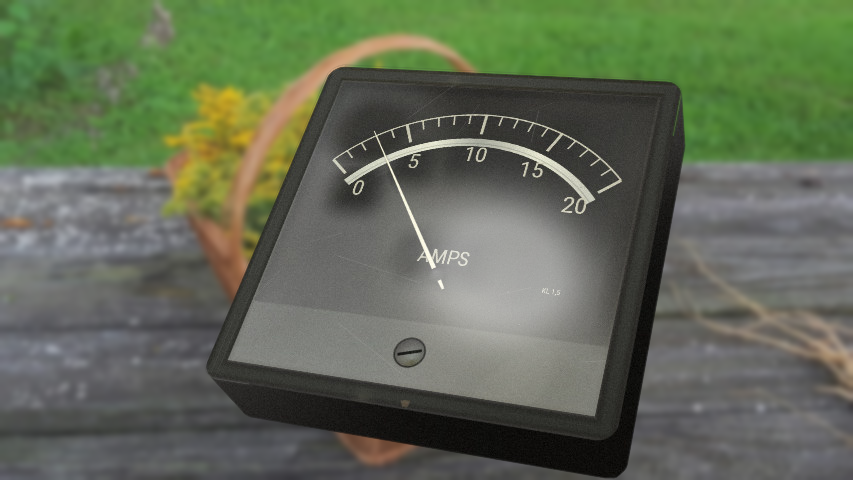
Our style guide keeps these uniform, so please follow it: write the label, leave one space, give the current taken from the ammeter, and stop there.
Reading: 3 A
